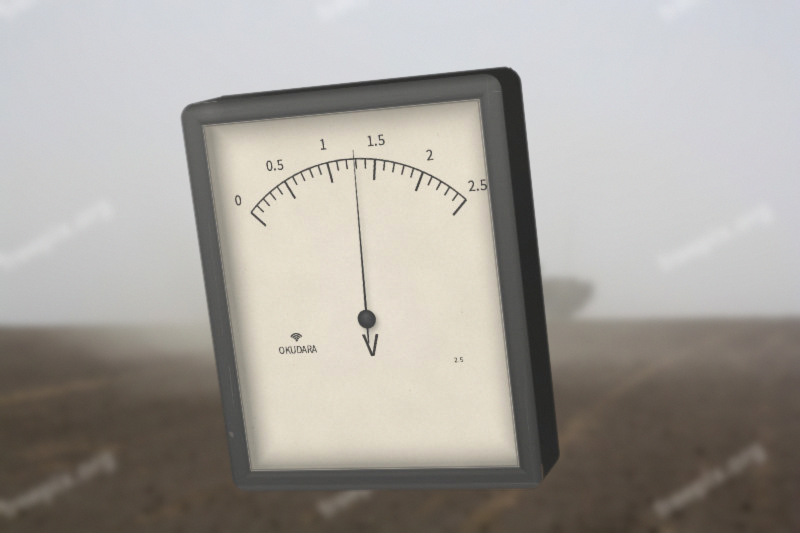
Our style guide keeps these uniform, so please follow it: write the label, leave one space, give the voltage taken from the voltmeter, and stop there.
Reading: 1.3 V
